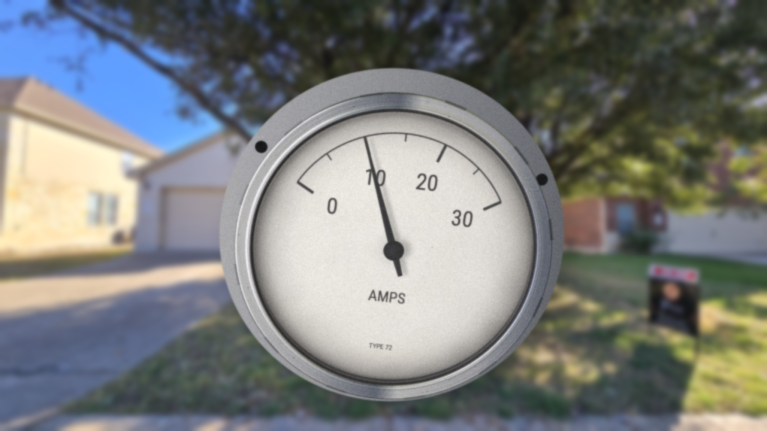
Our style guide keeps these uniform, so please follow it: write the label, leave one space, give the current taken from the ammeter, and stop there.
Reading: 10 A
